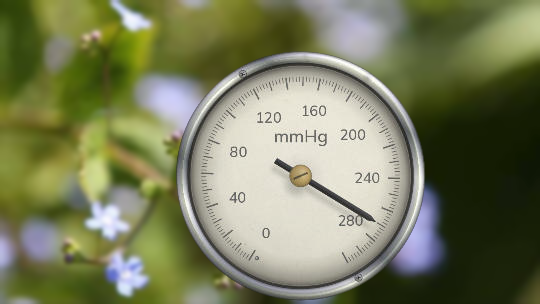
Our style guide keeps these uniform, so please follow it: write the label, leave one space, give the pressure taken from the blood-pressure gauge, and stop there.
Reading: 270 mmHg
